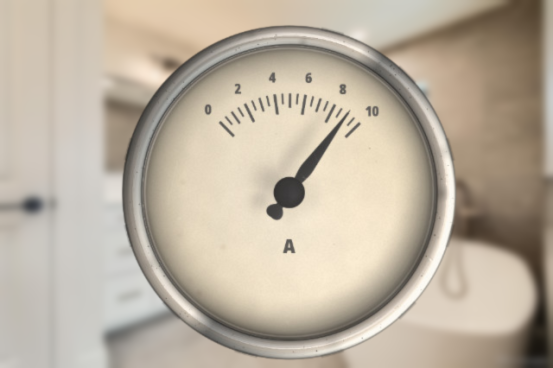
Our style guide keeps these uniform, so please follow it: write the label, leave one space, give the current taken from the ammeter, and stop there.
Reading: 9 A
